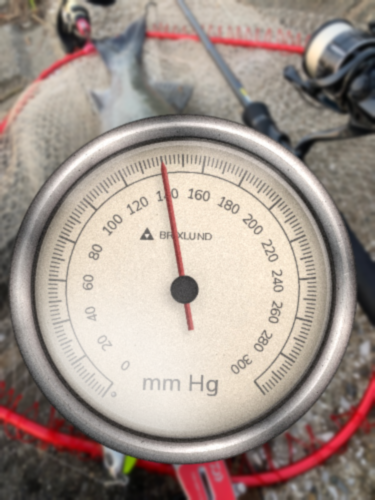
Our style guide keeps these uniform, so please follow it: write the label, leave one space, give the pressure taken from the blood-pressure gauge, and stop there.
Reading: 140 mmHg
